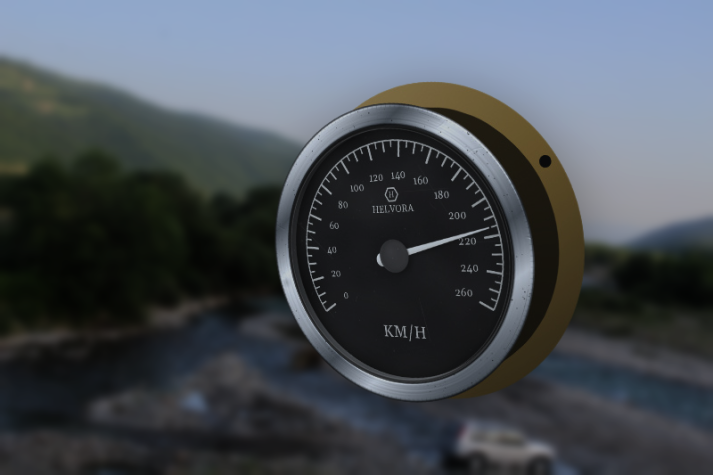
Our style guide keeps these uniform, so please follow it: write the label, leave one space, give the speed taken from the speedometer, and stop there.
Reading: 215 km/h
